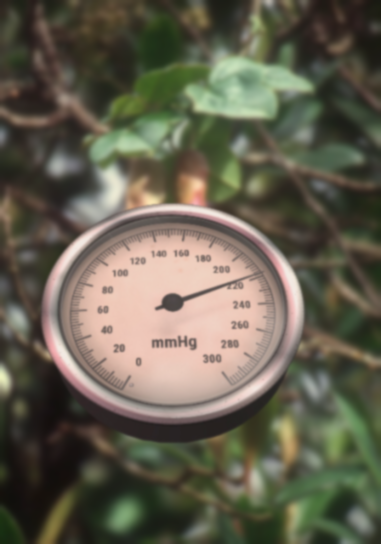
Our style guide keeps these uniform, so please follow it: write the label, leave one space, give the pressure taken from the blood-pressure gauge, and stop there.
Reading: 220 mmHg
